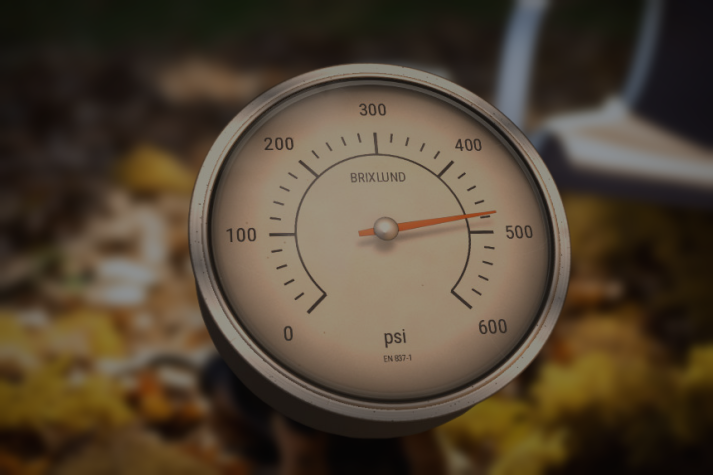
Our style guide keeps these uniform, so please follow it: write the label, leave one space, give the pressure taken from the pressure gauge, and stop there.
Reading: 480 psi
